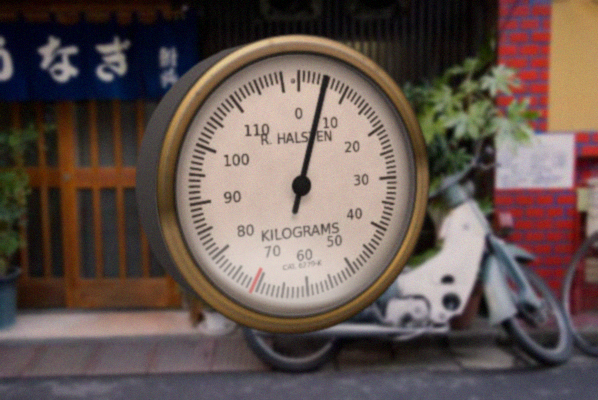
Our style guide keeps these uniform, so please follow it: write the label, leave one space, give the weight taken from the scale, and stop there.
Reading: 5 kg
